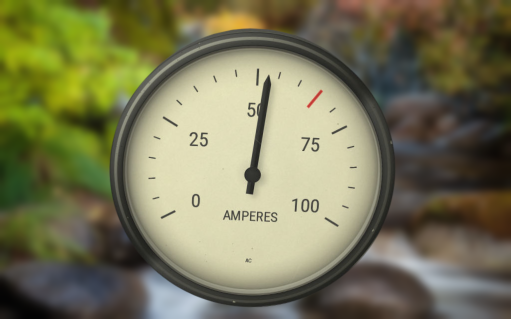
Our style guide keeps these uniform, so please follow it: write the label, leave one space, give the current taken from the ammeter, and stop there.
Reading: 52.5 A
